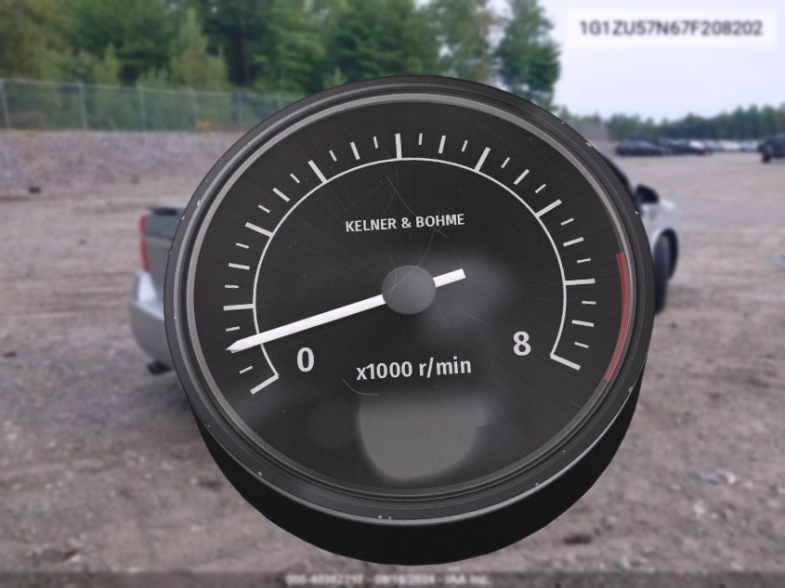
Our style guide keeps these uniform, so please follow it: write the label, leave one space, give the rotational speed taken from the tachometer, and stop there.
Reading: 500 rpm
